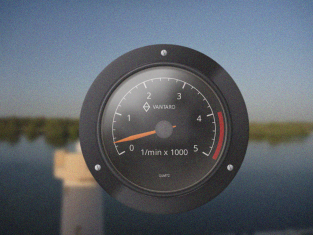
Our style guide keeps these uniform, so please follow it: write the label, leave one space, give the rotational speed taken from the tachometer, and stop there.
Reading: 300 rpm
